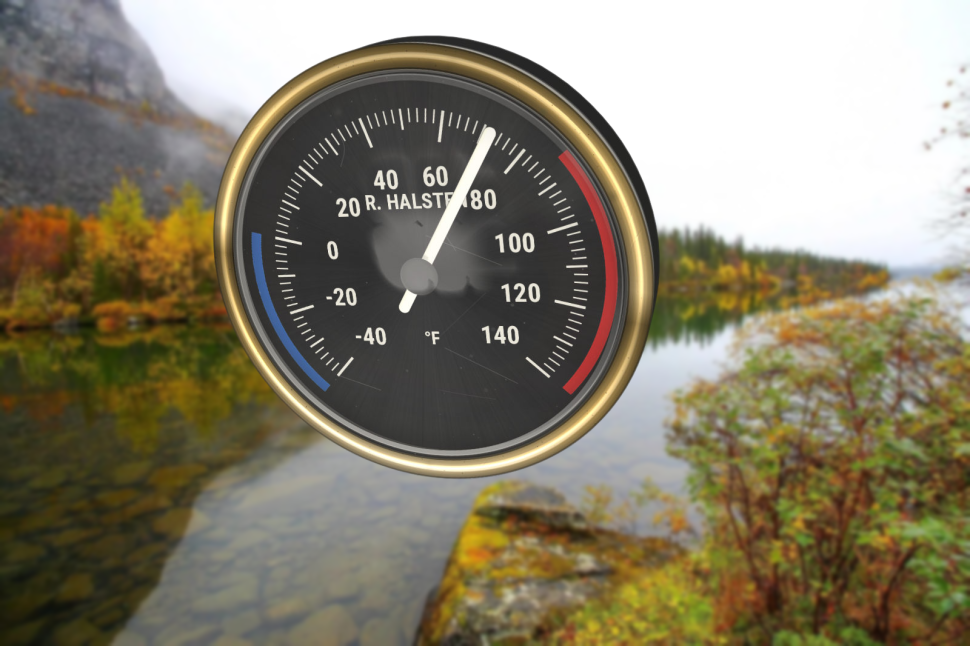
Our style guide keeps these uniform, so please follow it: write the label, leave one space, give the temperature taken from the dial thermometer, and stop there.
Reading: 72 °F
